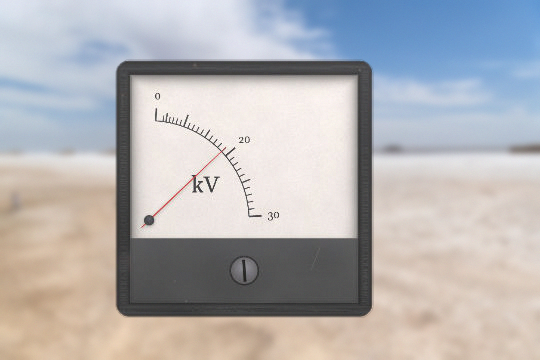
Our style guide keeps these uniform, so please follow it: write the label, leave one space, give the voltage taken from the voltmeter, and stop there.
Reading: 19 kV
